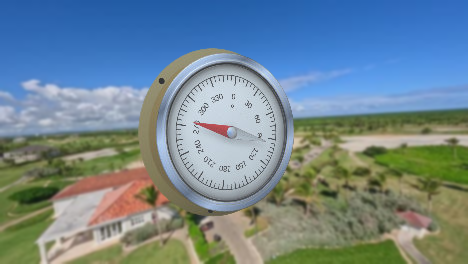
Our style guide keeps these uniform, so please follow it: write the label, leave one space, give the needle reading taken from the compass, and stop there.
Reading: 275 °
